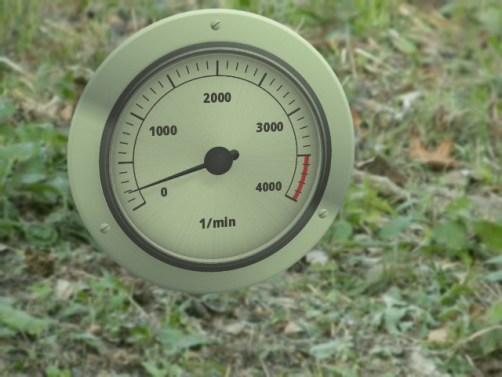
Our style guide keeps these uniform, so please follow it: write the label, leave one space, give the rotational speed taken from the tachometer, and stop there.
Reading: 200 rpm
